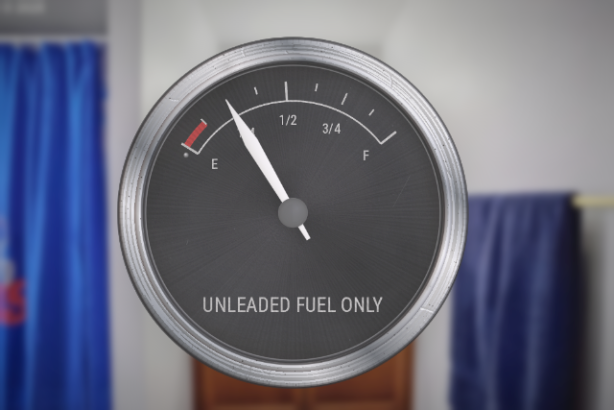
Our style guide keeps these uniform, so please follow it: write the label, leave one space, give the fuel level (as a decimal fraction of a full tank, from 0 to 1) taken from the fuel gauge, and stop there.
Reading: 0.25
